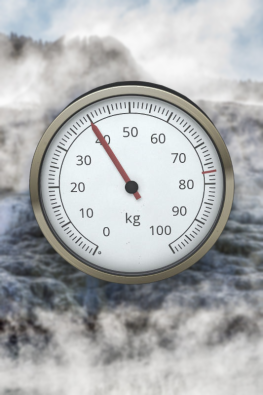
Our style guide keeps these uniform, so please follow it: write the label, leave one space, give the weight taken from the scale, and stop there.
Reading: 40 kg
